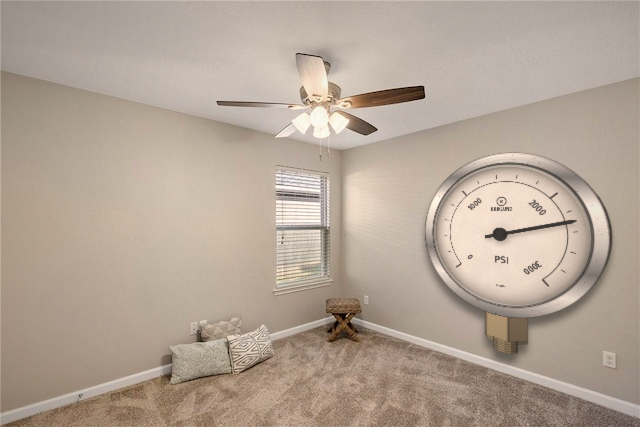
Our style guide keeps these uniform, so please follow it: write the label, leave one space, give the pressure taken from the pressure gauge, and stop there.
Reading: 2300 psi
